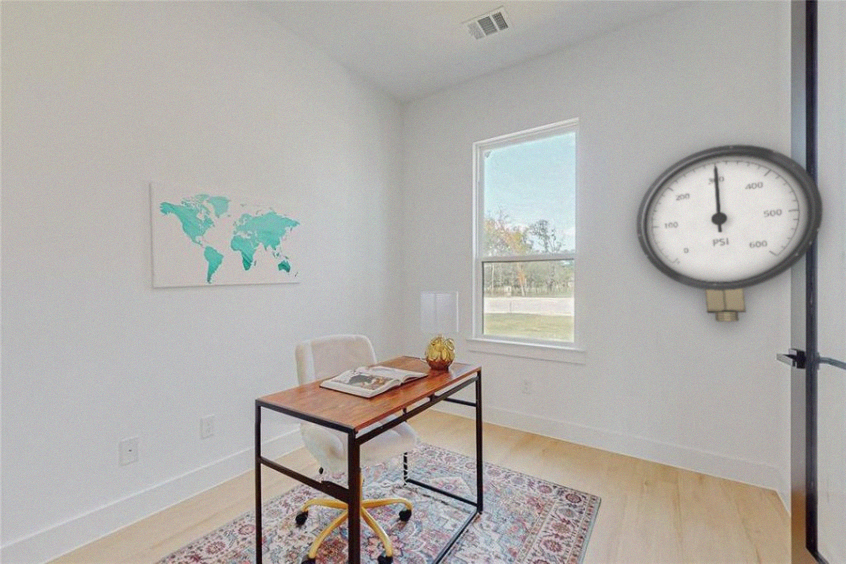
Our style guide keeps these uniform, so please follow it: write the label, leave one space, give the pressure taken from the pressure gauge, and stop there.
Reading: 300 psi
